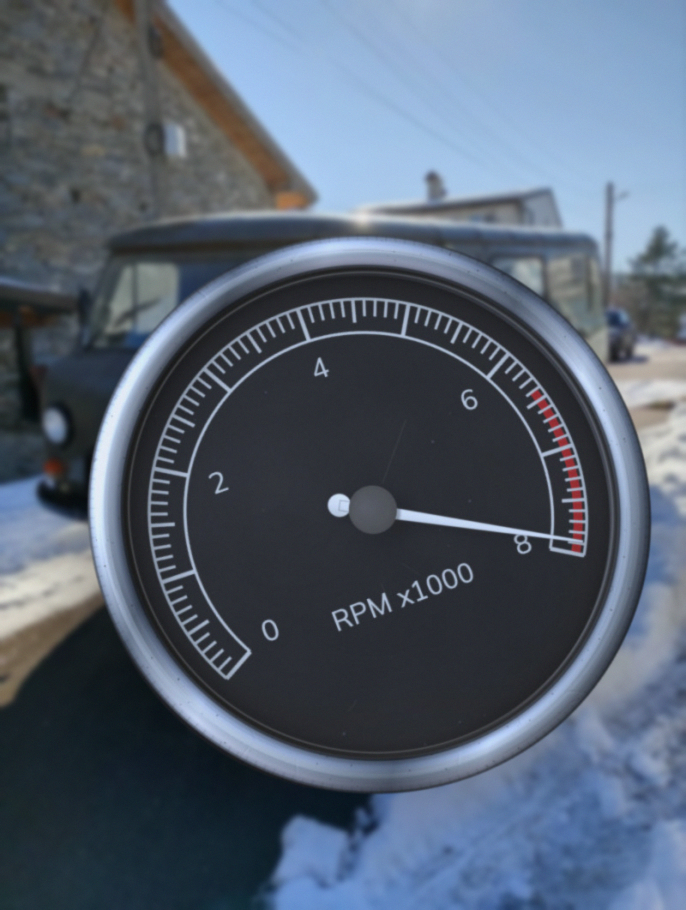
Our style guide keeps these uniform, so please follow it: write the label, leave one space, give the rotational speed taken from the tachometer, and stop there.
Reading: 7900 rpm
